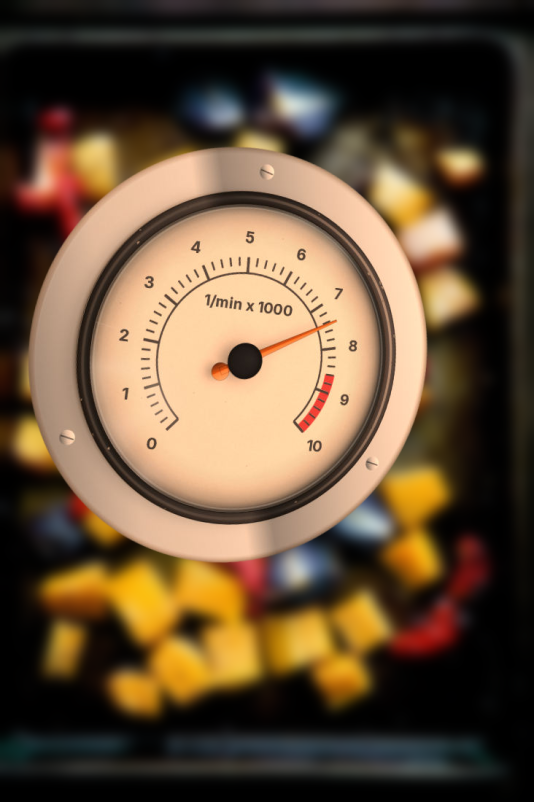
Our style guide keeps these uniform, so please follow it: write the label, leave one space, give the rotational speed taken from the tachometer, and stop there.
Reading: 7400 rpm
